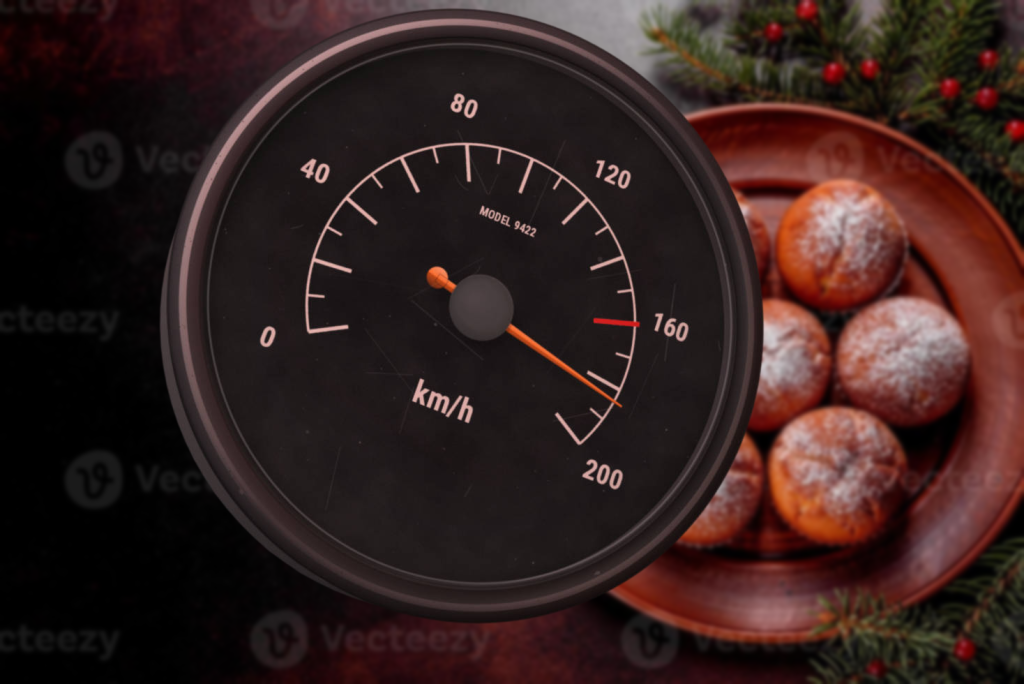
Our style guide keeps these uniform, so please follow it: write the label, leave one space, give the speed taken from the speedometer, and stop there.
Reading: 185 km/h
